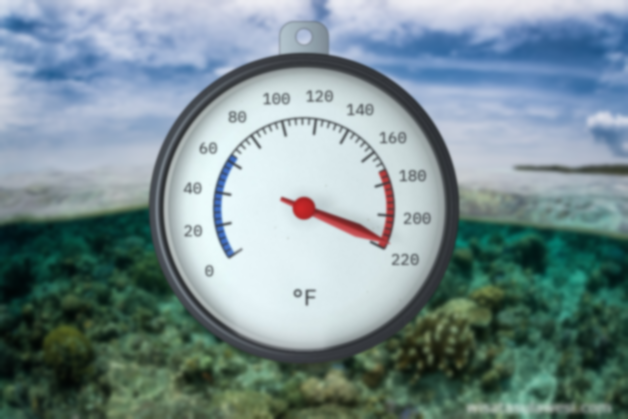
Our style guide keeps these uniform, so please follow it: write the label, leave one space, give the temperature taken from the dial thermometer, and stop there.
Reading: 216 °F
